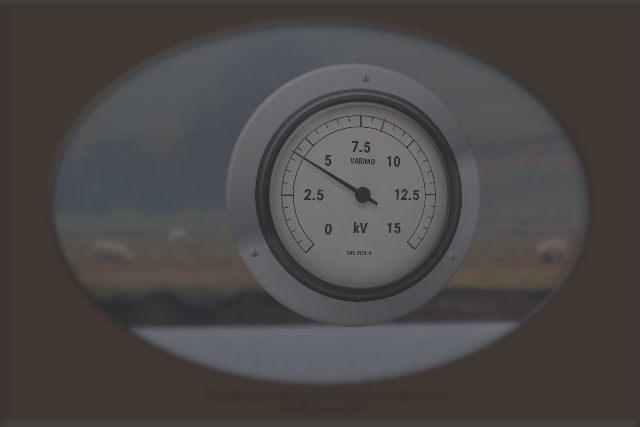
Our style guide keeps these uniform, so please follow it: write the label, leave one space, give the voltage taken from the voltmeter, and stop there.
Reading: 4.25 kV
